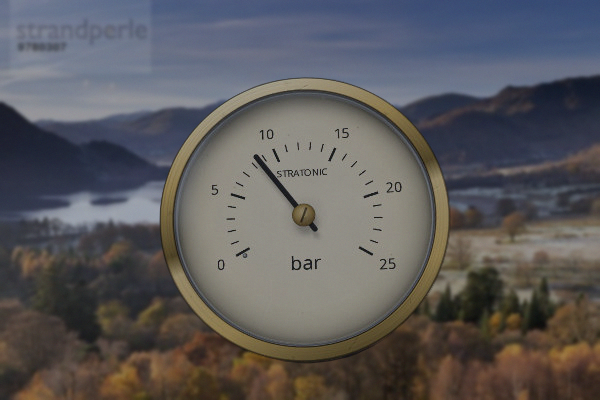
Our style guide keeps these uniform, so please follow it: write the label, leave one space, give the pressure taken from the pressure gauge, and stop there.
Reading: 8.5 bar
